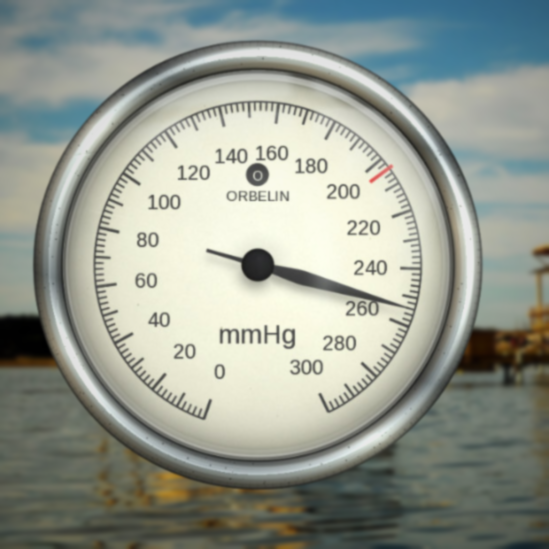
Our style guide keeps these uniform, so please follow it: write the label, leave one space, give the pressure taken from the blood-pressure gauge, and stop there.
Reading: 254 mmHg
